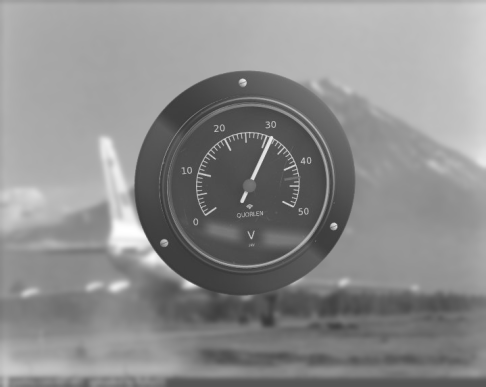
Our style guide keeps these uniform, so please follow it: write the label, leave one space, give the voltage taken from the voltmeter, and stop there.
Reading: 31 V
